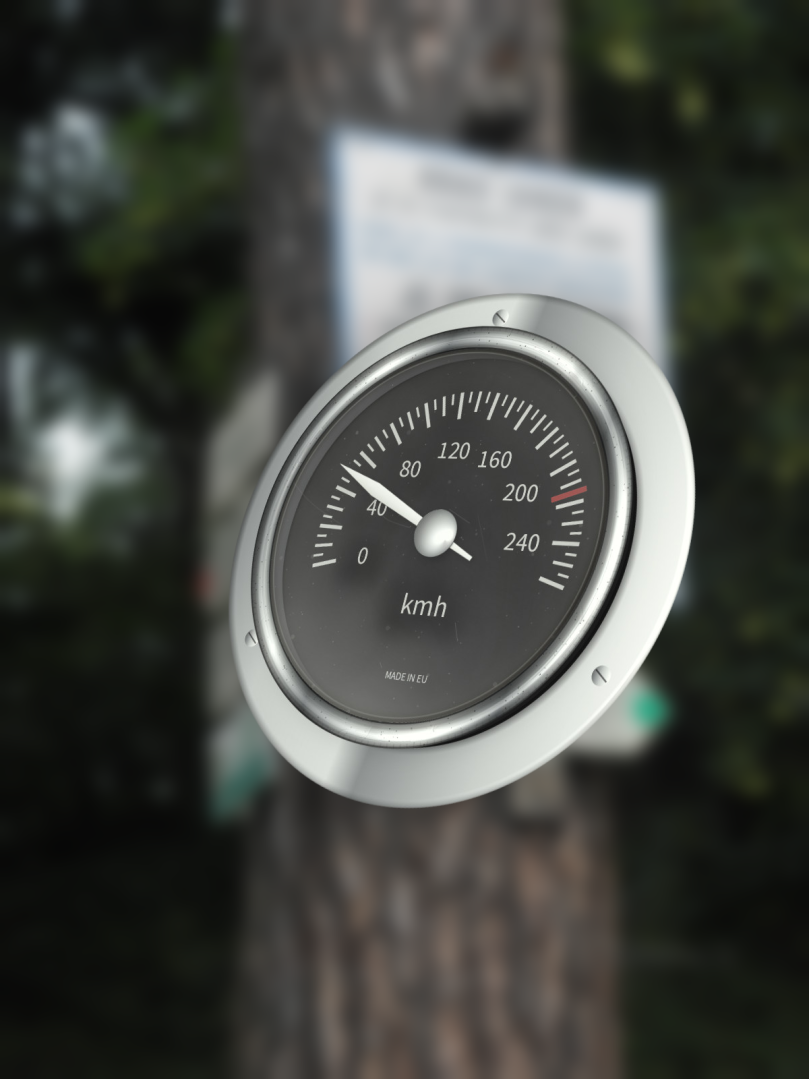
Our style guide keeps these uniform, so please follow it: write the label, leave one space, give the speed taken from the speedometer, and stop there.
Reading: 50 km/h
